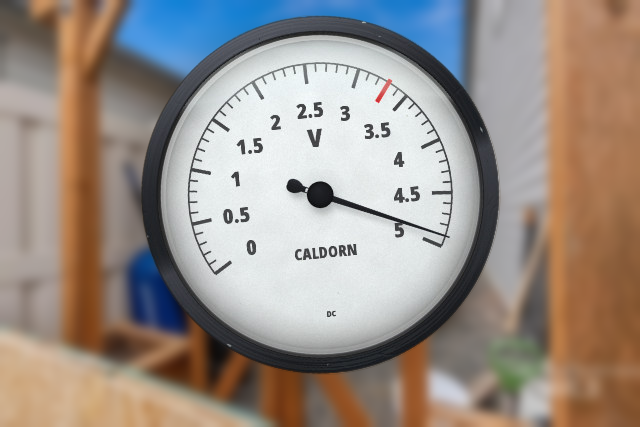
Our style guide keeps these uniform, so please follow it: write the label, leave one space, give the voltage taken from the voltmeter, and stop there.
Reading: 4.9 V
